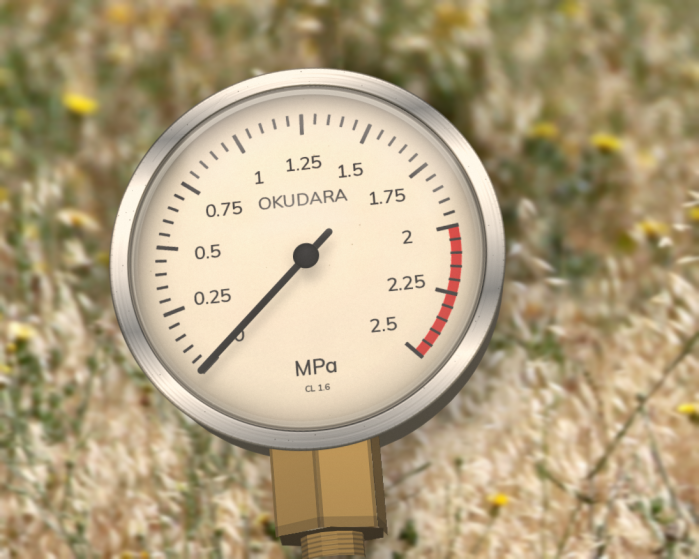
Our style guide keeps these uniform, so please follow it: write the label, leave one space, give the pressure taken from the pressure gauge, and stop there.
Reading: 0 MPa
